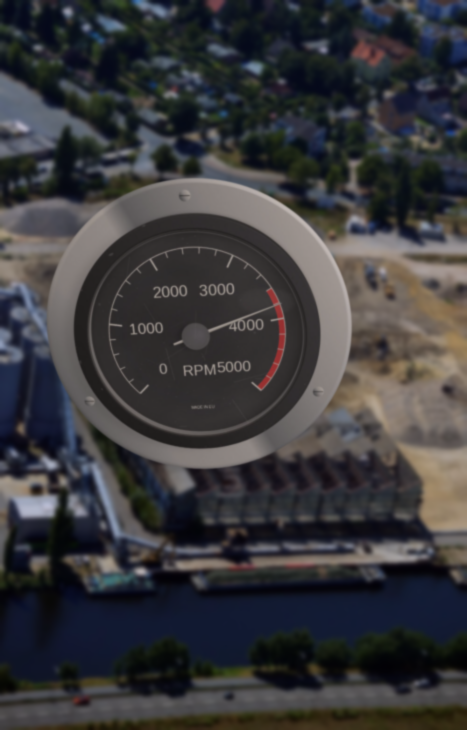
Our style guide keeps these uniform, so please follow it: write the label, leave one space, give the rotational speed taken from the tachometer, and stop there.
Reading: 3800 rpm
